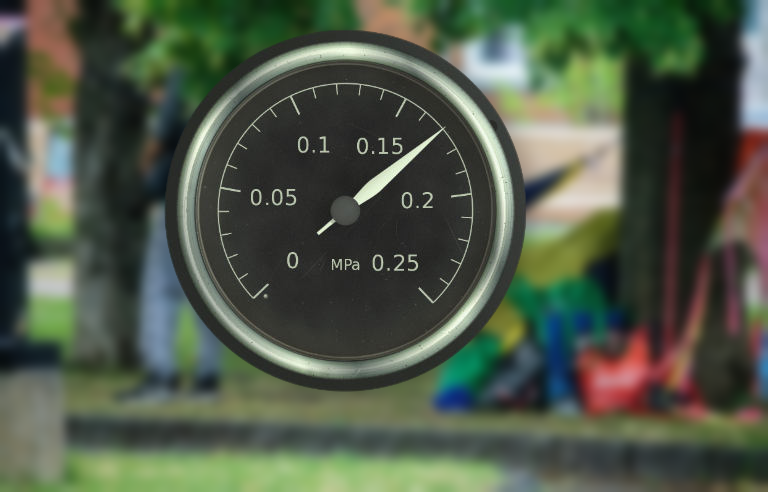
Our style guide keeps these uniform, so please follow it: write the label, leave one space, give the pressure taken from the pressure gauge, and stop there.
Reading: 0.17 MPa
